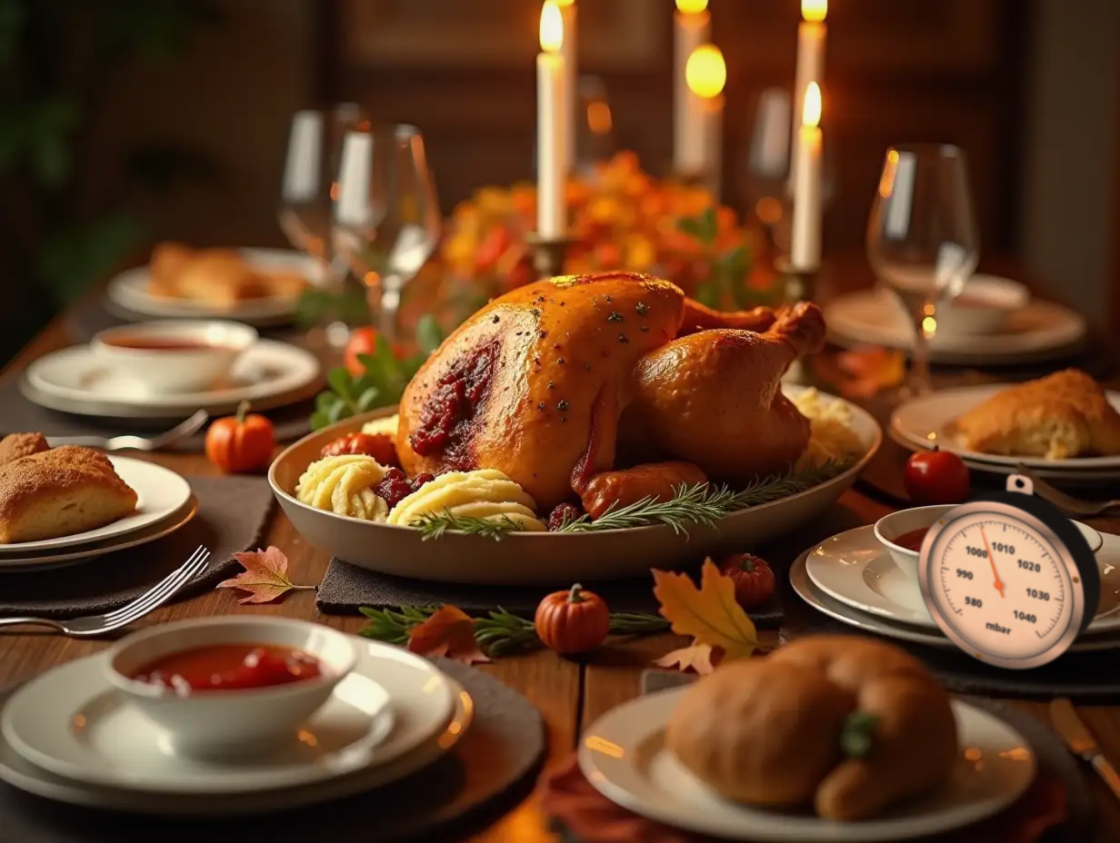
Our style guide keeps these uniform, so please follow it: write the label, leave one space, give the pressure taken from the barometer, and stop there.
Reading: 1005 mbar
